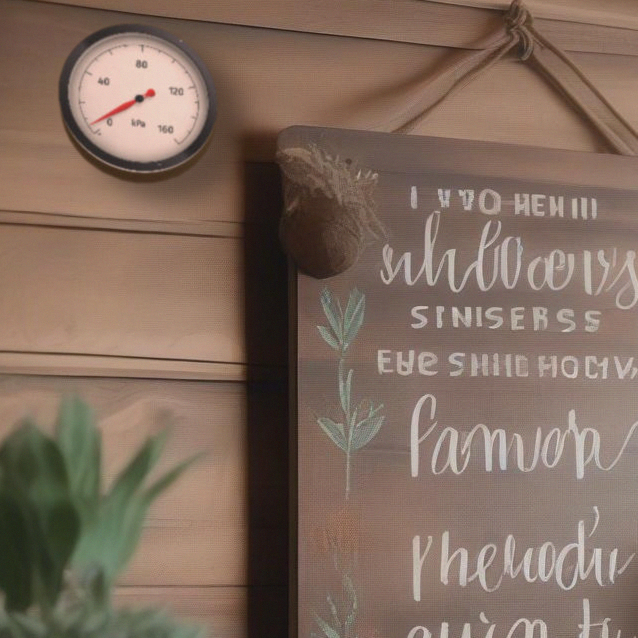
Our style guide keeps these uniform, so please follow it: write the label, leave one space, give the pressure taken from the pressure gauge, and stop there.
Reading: 5 kPa
